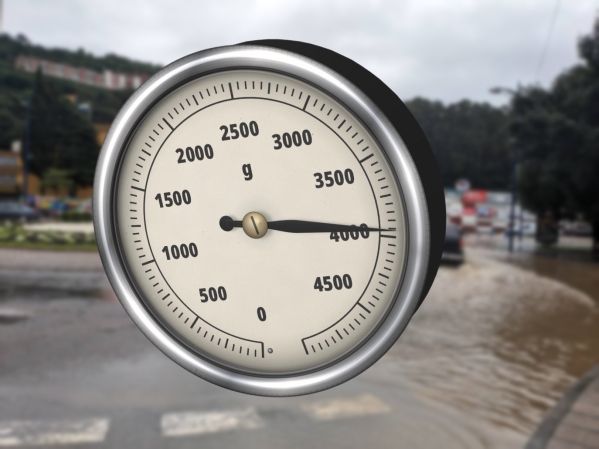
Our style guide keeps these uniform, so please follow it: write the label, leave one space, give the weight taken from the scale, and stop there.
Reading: 3950 g
